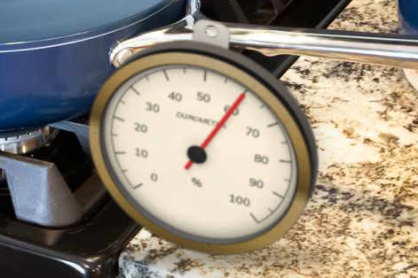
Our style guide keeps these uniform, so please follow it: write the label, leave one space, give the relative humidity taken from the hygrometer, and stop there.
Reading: 60 %
